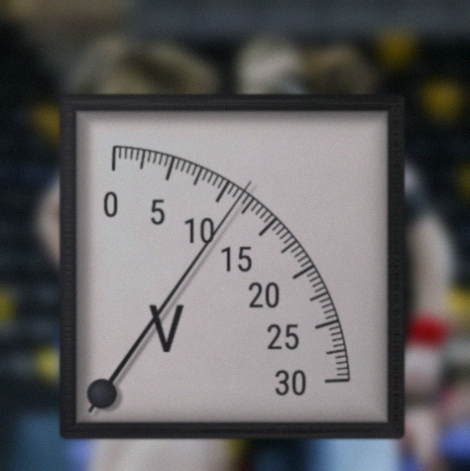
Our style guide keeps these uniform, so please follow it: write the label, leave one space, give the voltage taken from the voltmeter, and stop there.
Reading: 11.5 V
